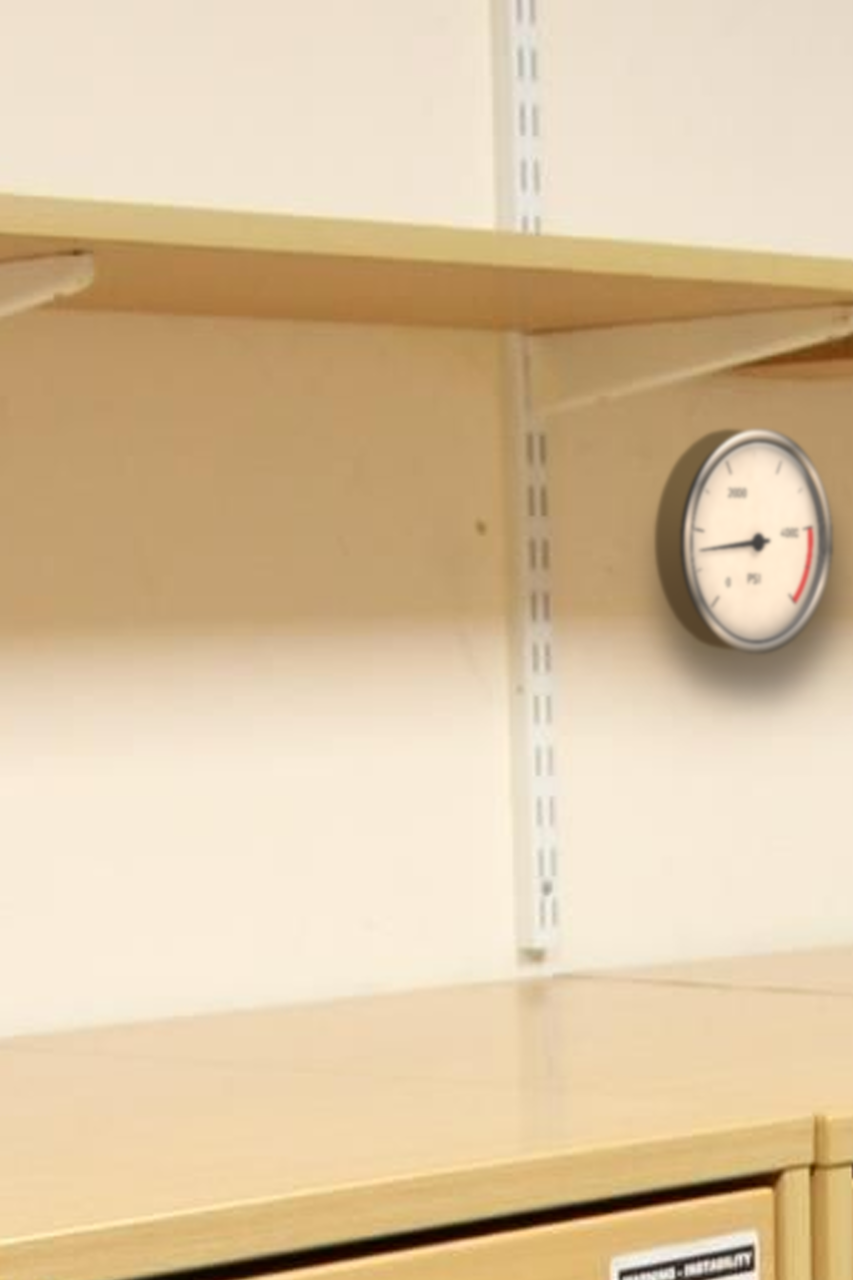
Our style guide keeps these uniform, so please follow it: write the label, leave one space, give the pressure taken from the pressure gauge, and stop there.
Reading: 750 psi
